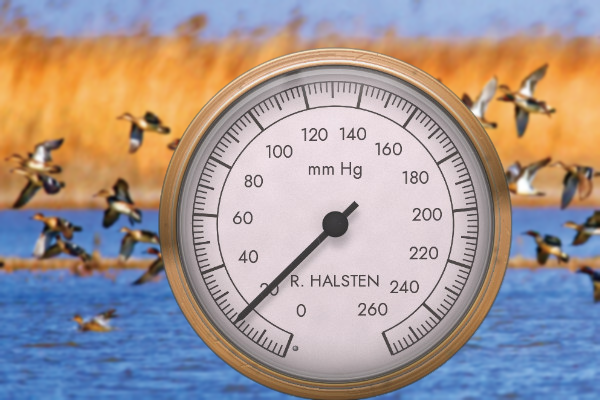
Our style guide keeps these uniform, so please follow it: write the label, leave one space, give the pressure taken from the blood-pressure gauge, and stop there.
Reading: 20 mmHg
